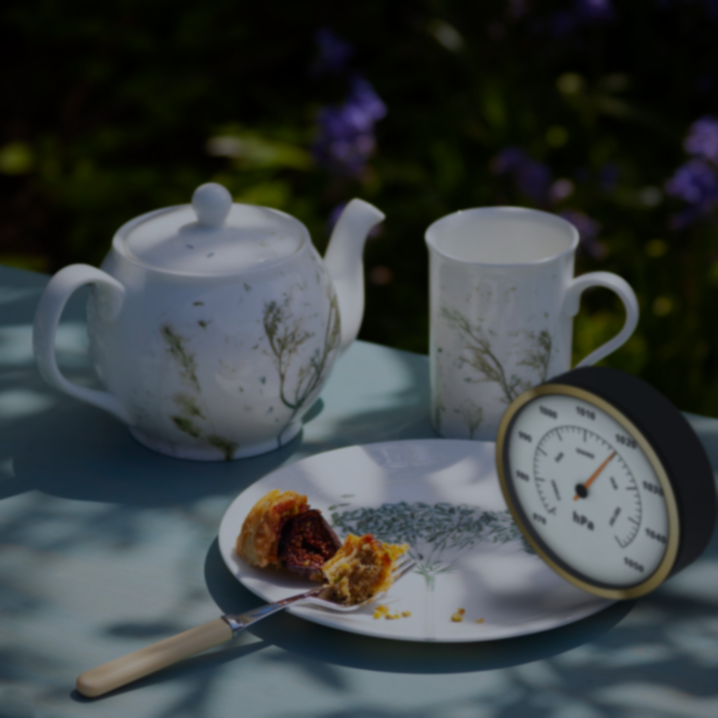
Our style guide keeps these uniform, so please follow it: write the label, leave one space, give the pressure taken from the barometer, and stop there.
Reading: 1020 hPa
